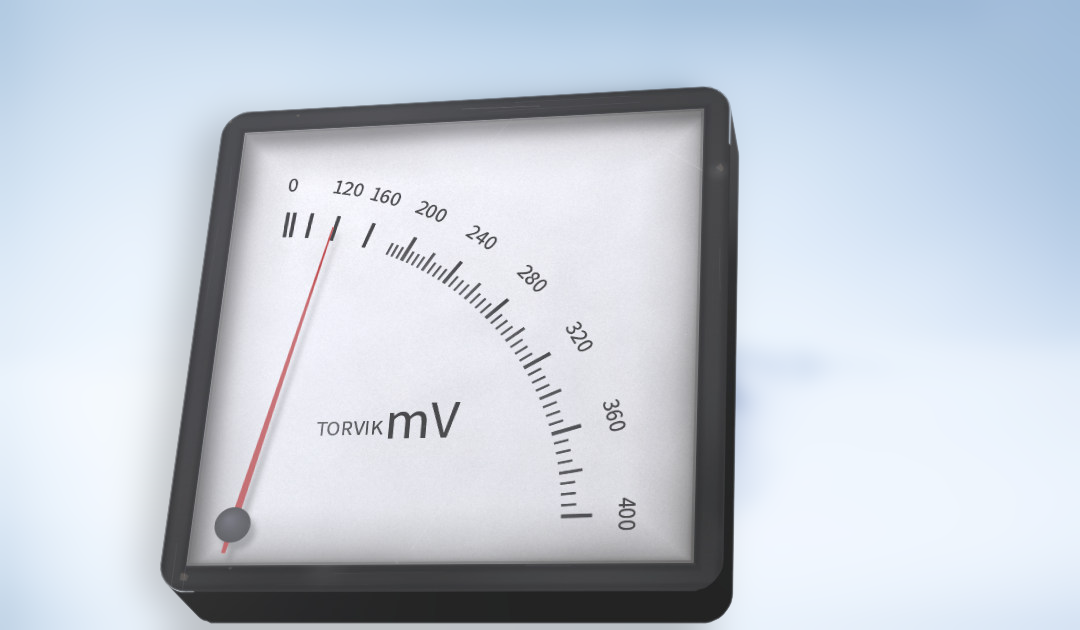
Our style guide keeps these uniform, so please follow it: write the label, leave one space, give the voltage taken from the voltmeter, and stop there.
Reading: 120 mV
